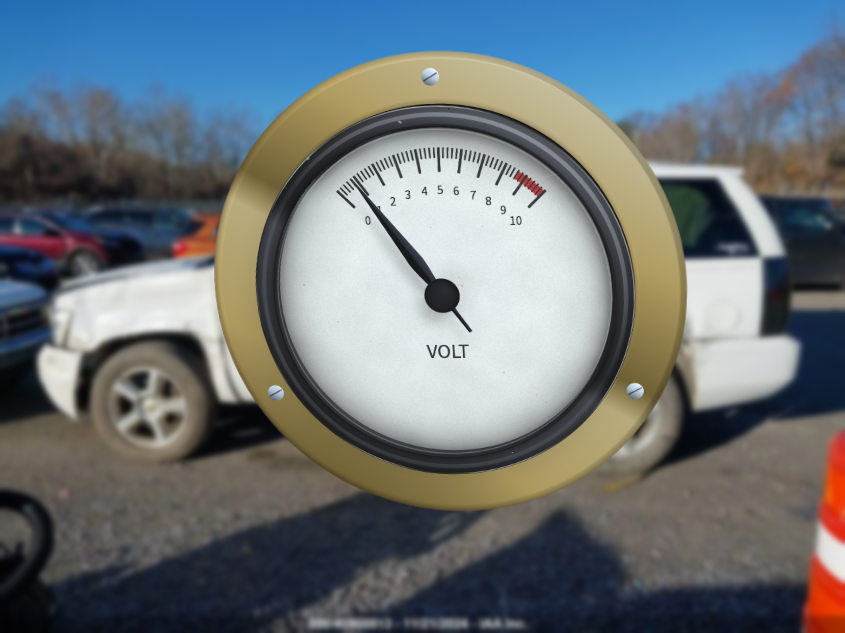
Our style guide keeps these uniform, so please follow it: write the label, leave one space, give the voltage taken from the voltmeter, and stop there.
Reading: 1 V
